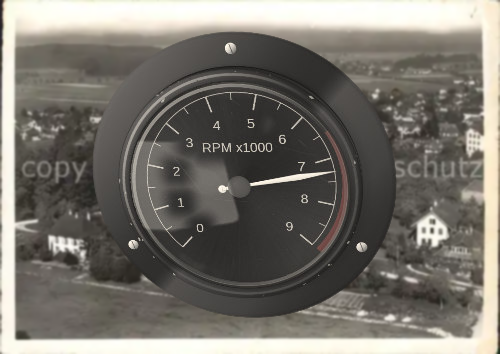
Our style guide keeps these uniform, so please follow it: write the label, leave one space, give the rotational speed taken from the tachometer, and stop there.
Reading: 7250 rpm
